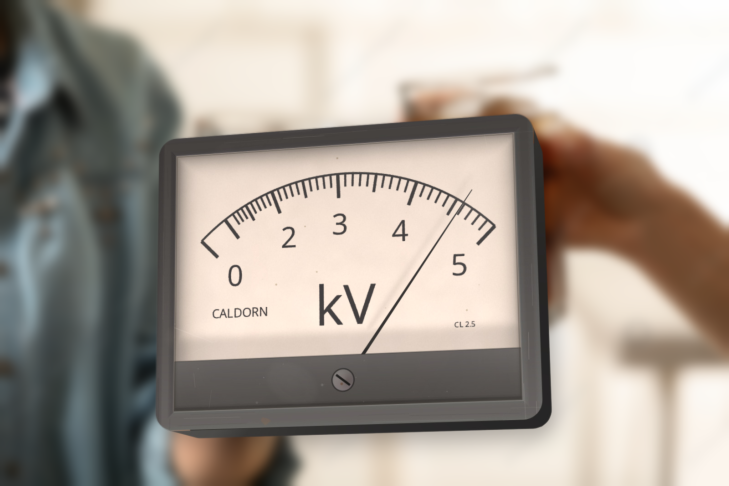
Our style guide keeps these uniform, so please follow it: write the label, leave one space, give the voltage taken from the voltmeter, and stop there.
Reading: 4.6 kV
